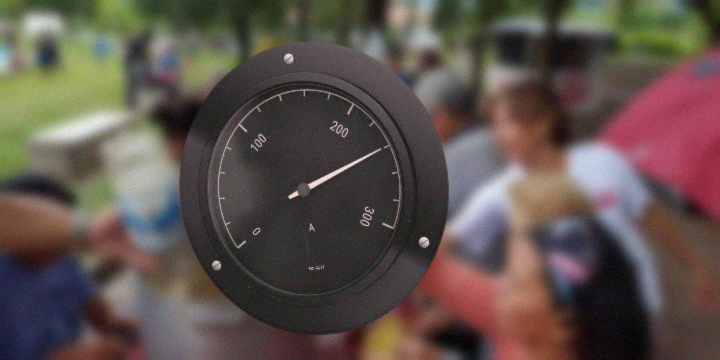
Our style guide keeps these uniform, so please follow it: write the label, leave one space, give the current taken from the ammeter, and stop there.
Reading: 240 A
